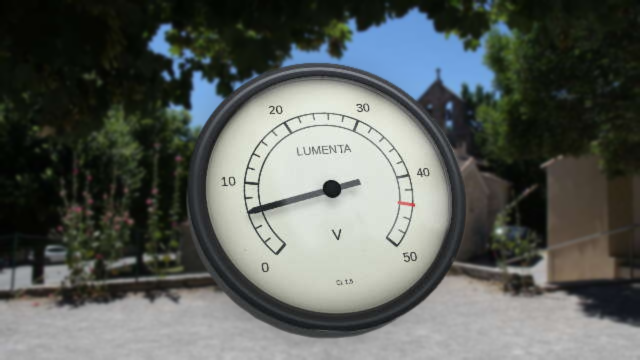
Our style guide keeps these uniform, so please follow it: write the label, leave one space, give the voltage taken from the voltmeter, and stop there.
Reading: 6 V
